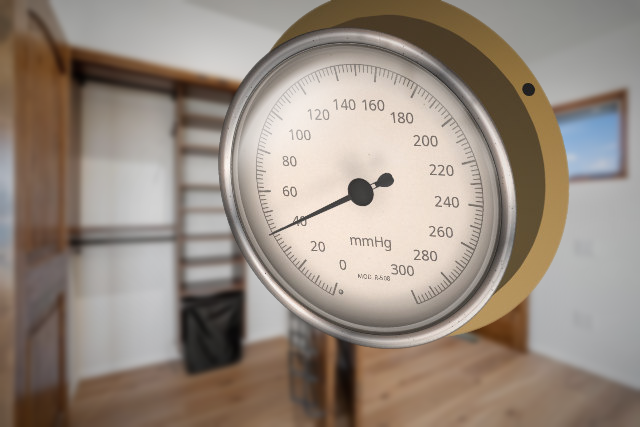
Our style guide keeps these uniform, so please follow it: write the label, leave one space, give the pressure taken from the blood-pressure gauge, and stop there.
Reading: 40 mmHg
